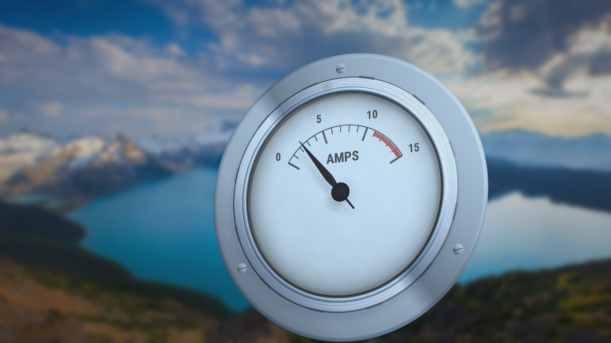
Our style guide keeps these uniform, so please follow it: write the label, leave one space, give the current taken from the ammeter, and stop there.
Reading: 2.5 A
